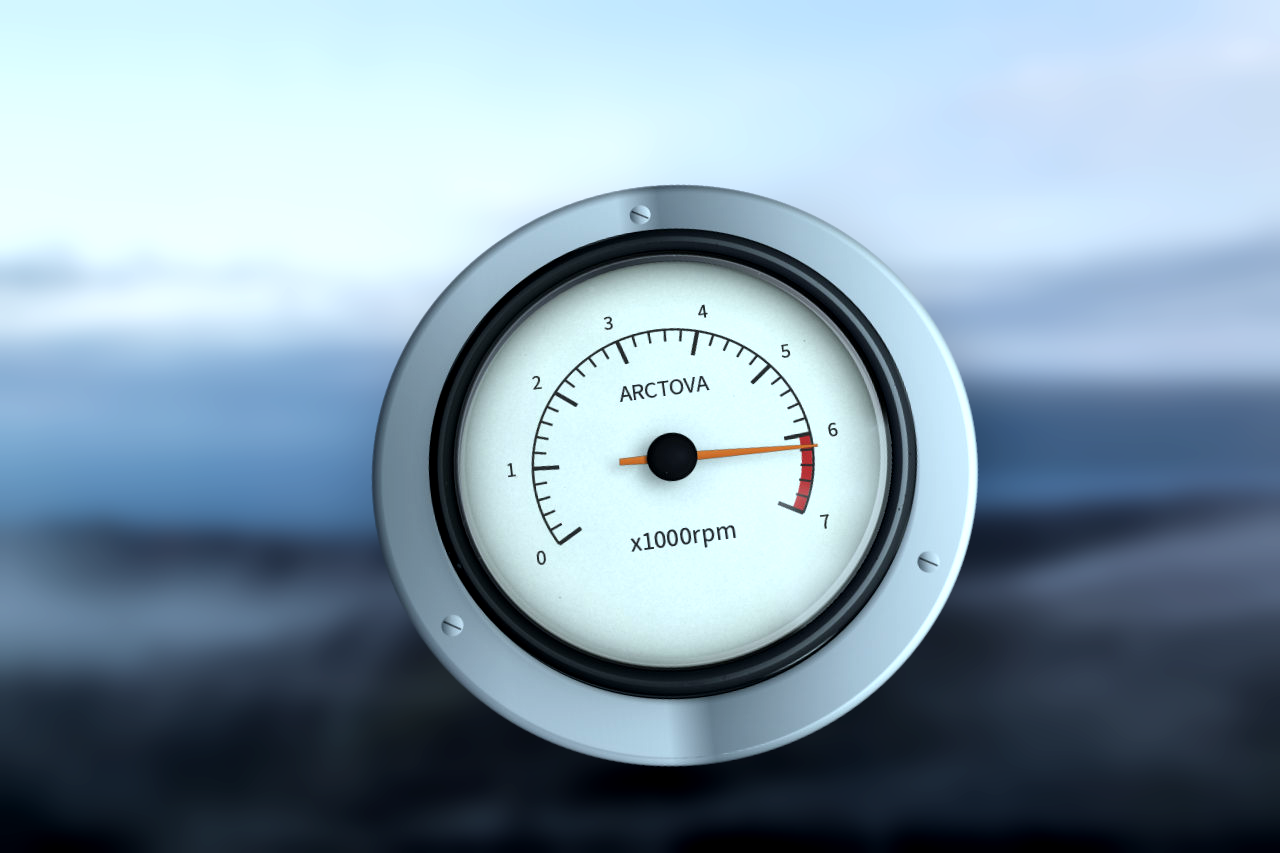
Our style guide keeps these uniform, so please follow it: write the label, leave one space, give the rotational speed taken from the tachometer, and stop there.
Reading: 6200 rpm
